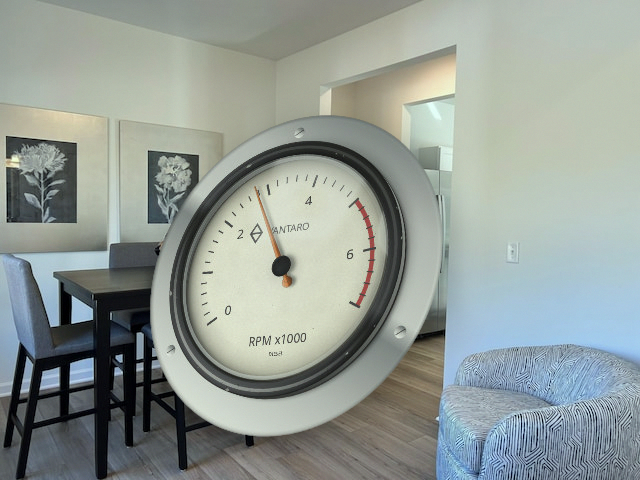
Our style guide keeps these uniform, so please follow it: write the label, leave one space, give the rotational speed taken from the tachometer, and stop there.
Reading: 2800 rpm
